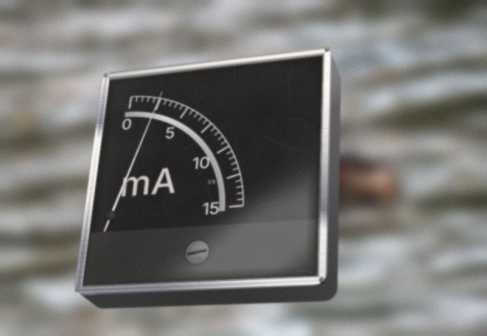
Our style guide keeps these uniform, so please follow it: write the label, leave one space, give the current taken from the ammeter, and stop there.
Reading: 2.5 mA
